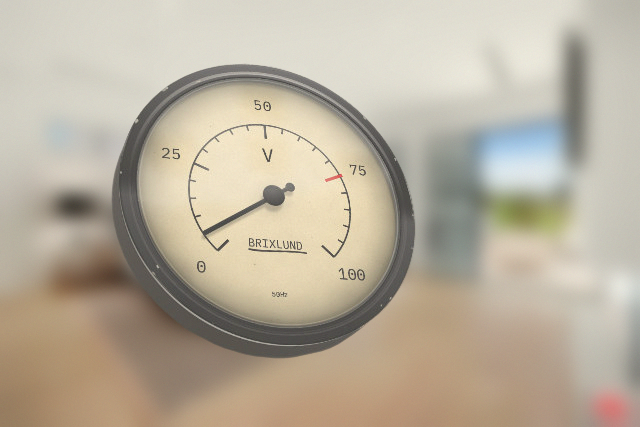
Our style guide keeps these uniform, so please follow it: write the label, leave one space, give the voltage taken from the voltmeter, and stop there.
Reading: 5 V
